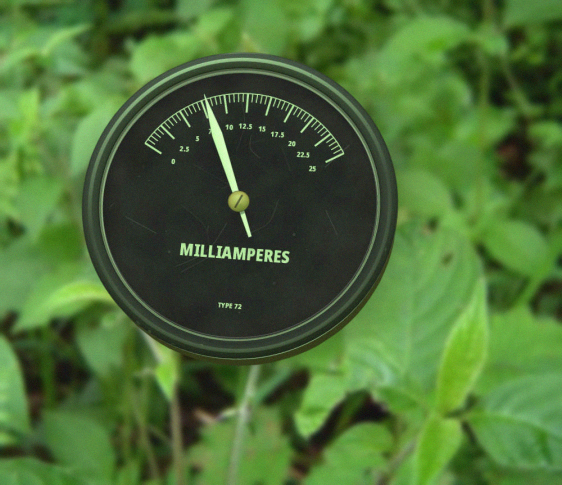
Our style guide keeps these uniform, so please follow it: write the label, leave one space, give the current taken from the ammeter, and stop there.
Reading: 8 mA
